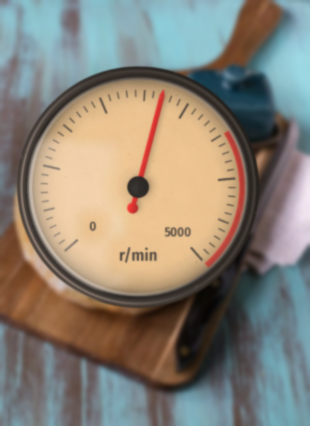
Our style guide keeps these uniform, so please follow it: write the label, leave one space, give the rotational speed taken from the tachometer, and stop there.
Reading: 2700 rpm
